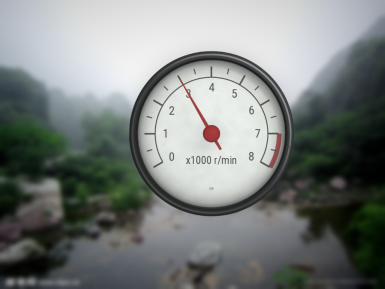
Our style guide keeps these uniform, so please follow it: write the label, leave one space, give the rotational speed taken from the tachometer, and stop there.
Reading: 3000 rpm
